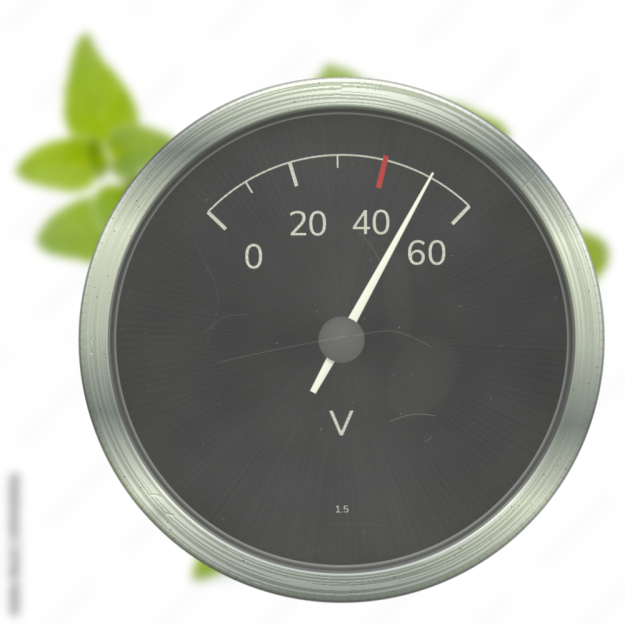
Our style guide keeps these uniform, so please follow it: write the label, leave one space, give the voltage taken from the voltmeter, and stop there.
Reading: 50 V
